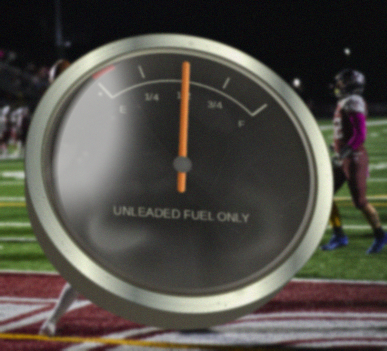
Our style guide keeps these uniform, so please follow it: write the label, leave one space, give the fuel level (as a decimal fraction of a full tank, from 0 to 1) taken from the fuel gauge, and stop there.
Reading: 0.5
